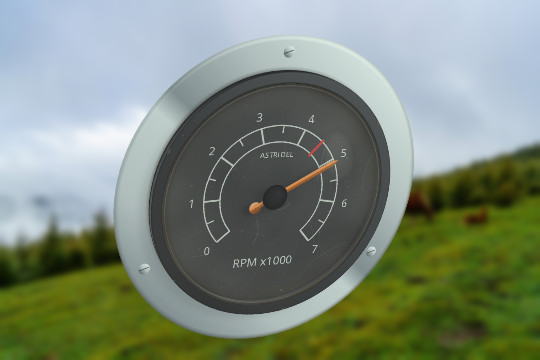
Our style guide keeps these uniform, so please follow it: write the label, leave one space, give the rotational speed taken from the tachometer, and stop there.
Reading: 5000 rpm
